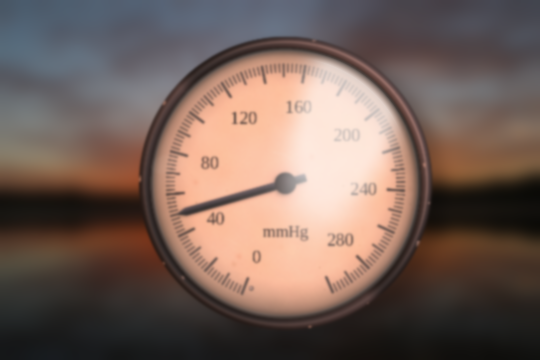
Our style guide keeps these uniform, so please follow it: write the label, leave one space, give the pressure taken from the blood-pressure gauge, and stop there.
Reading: 50 mmHg
